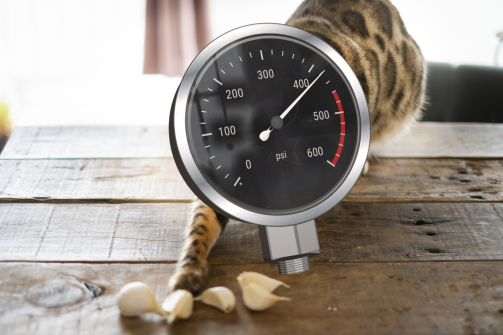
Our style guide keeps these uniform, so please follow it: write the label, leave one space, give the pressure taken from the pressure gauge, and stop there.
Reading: 420 psi
